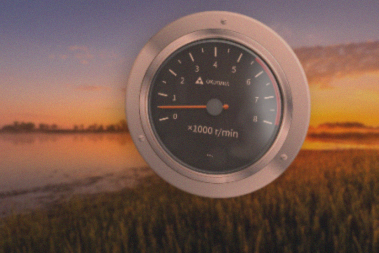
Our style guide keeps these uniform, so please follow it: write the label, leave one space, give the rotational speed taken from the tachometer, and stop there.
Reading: 500 rpm
